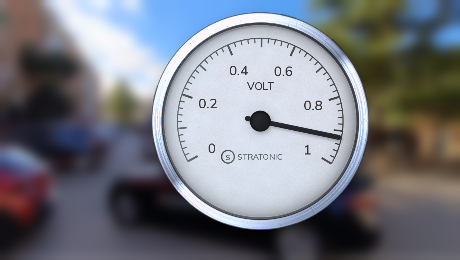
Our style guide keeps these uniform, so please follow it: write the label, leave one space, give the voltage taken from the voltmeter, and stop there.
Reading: 0.92 V
